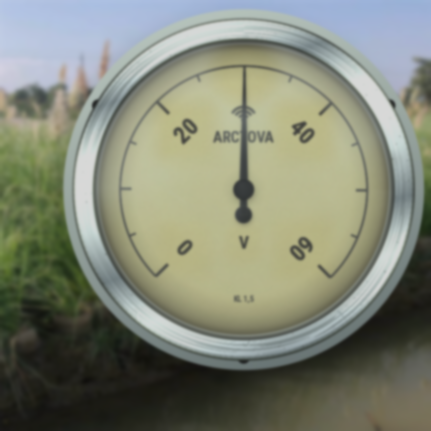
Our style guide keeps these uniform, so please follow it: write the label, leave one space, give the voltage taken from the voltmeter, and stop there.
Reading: 30 V
